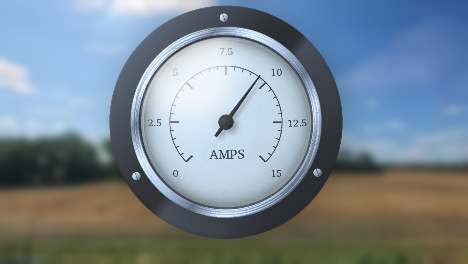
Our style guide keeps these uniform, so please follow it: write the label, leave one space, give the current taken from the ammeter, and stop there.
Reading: 9.5 A
